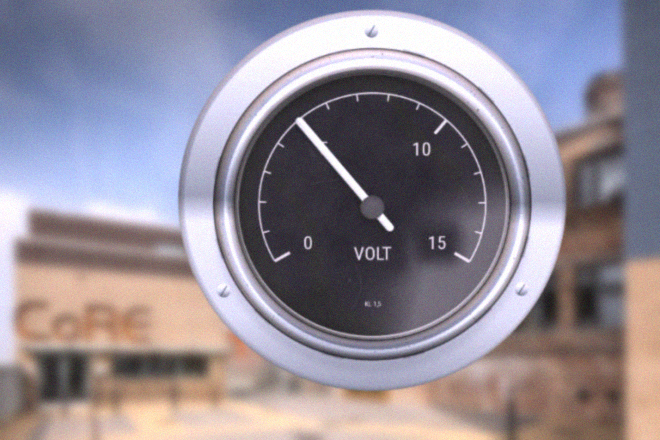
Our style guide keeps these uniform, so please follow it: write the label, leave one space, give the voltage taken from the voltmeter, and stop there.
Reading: 5 V
